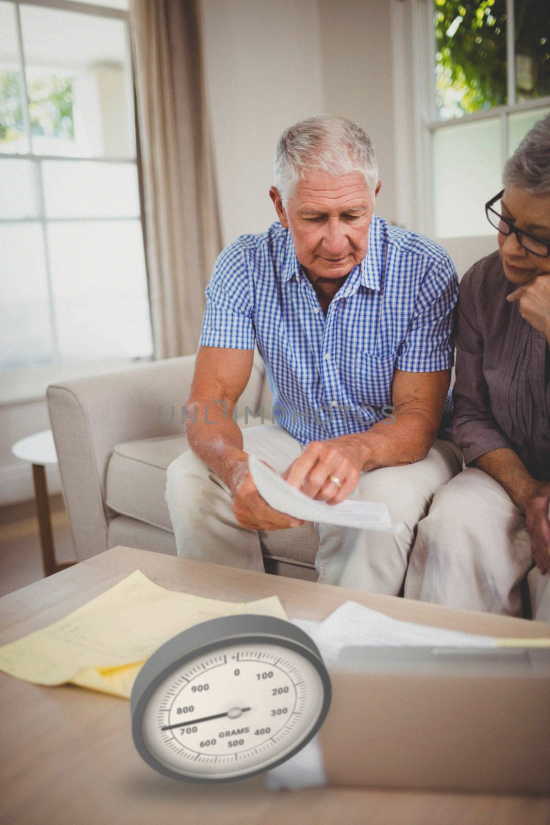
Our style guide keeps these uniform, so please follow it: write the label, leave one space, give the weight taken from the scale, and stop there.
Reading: 750 g
